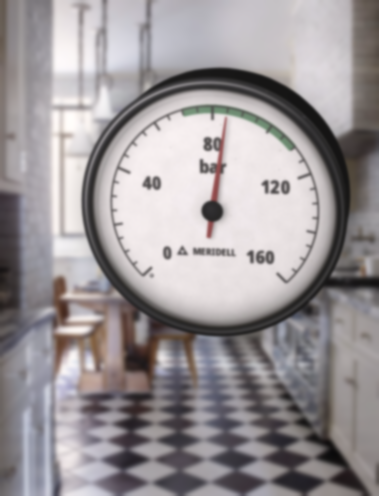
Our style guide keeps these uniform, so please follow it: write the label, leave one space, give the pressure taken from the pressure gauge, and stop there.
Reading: 85 bar
